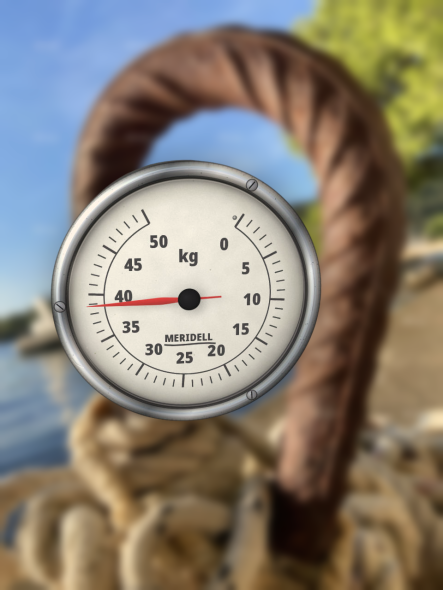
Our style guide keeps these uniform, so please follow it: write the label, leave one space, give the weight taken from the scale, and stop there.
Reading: 39 kg
